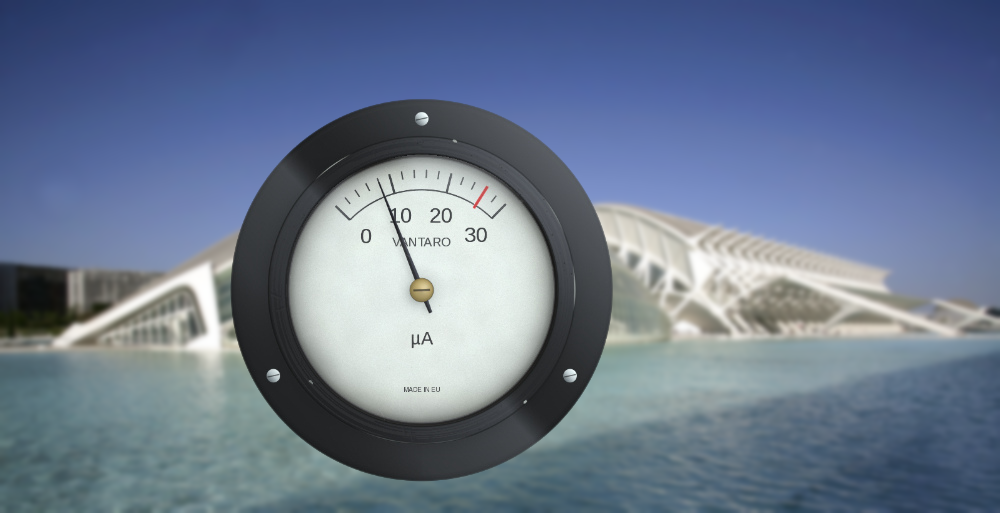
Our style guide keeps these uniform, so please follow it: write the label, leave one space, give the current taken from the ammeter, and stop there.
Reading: 8 µA
